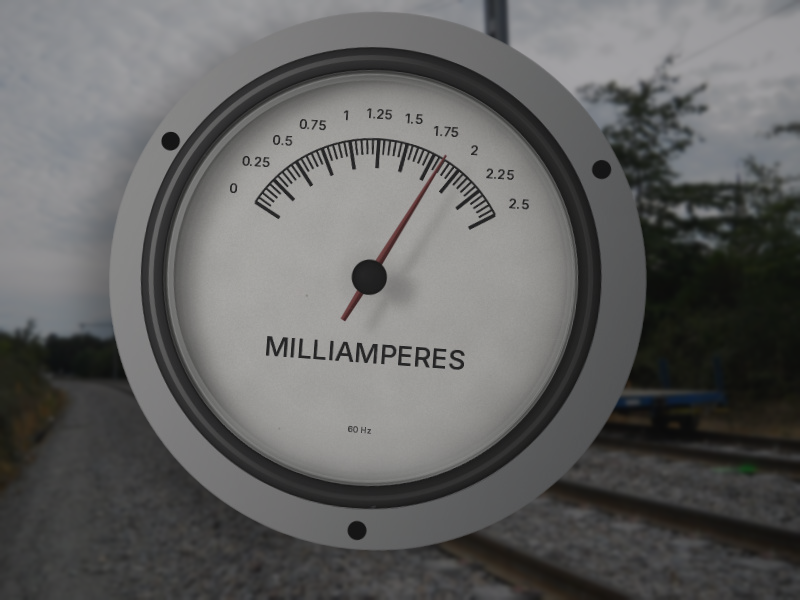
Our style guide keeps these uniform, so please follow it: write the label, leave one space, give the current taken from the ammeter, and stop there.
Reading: 1.85 mA
